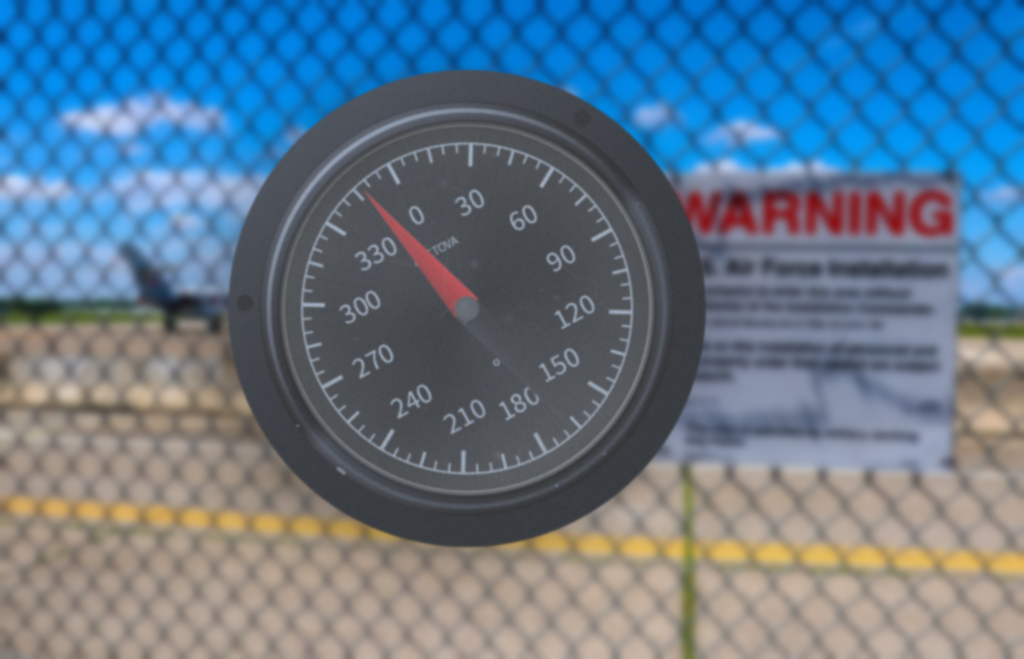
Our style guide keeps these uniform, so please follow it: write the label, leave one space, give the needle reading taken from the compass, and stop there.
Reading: 347.5 °
